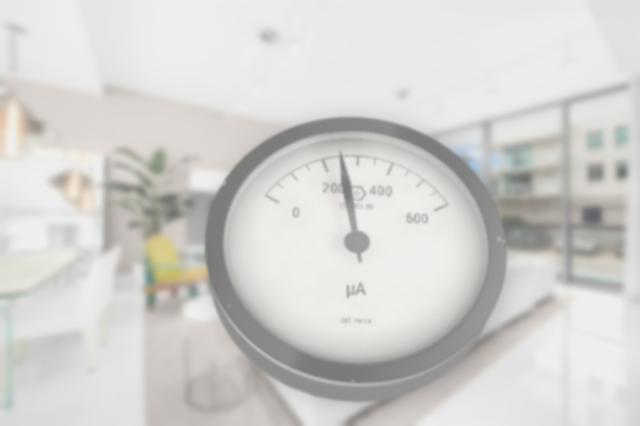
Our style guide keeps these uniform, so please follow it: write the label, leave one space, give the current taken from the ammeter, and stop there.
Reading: 250 µA
